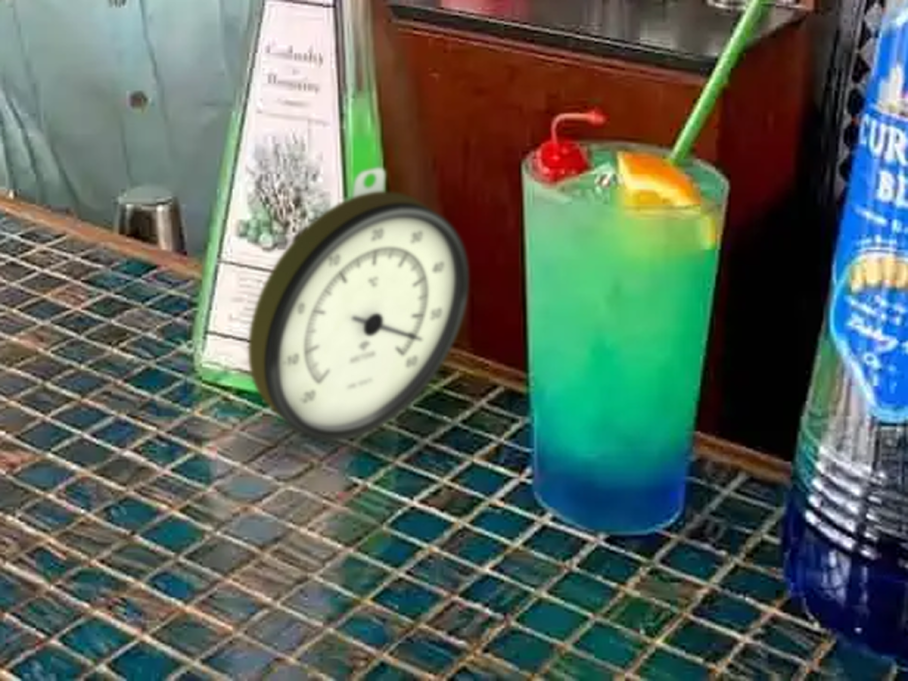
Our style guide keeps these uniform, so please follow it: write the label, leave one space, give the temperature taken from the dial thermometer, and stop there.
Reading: 55 °C
